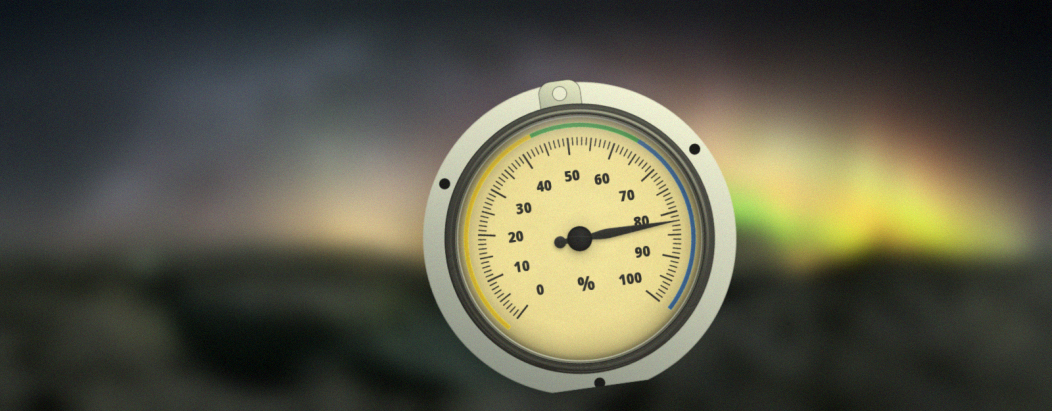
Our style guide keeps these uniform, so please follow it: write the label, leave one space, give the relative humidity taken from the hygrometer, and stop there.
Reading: 82 %
